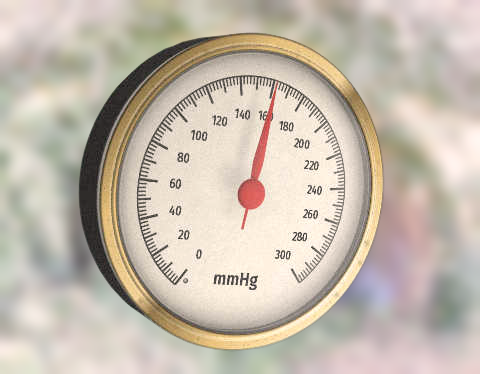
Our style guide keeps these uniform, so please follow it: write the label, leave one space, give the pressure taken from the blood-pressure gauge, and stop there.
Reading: 160 mmHg
